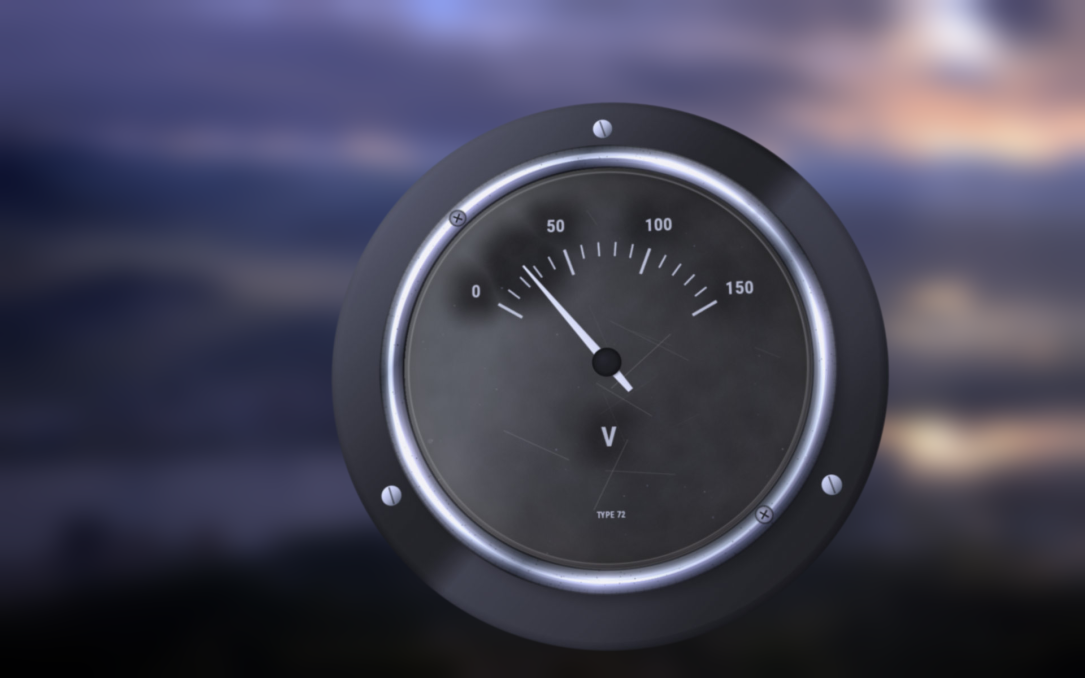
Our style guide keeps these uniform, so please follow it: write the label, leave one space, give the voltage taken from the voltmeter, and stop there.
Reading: 25 V
